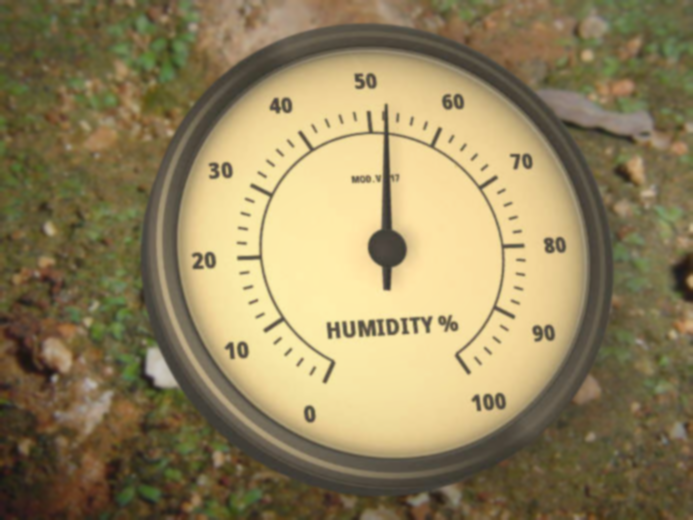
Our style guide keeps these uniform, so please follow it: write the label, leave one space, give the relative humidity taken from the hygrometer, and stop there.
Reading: 52 %
